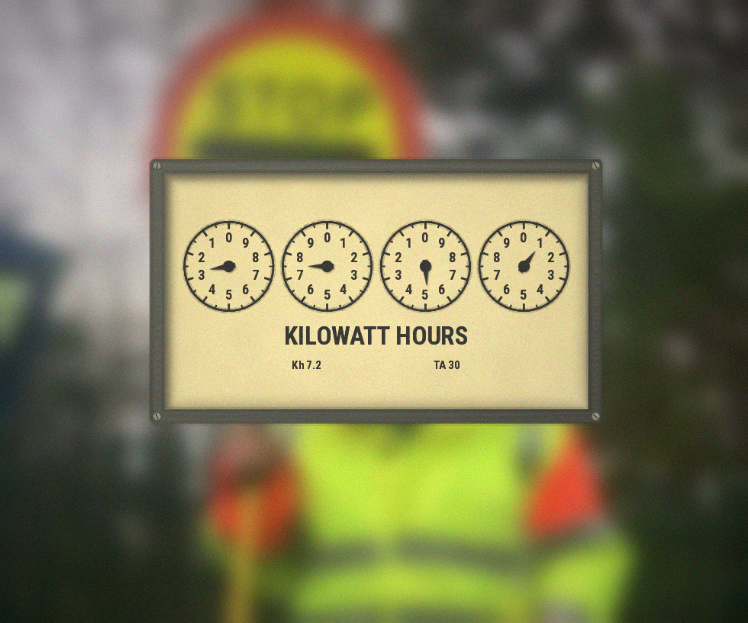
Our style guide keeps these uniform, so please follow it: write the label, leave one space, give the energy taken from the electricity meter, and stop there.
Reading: 2751 kWh
